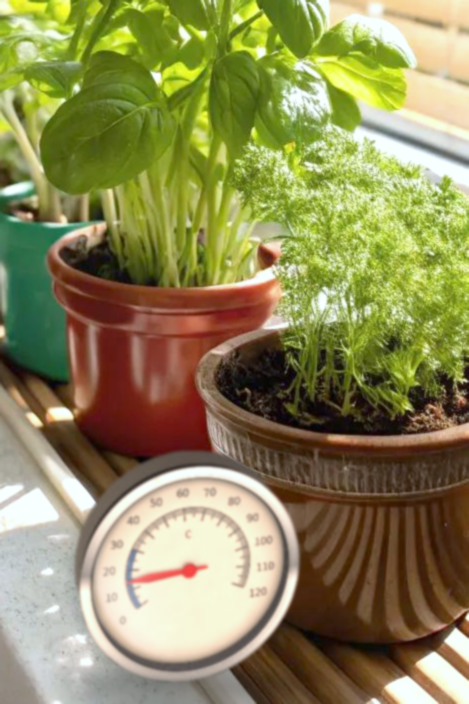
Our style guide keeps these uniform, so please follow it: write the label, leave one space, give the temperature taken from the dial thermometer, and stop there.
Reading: 15 °C
